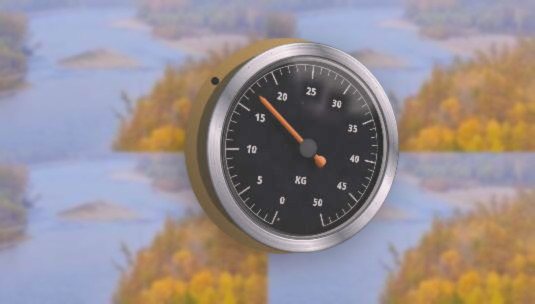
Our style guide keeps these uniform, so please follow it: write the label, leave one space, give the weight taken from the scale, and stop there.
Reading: 17 kg
